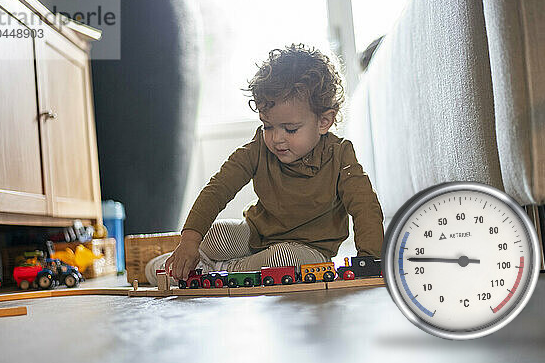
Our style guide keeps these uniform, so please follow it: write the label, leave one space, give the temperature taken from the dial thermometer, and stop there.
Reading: 26 °C
